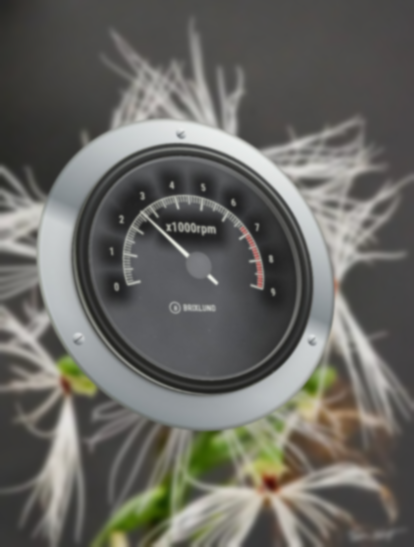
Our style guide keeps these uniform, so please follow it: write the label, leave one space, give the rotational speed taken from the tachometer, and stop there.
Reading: 2500 rpm
